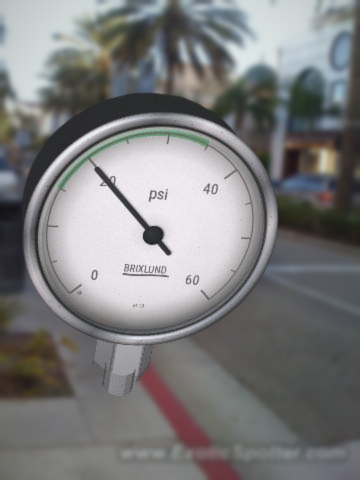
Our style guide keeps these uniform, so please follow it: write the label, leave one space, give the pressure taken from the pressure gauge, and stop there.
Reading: 20 psi
